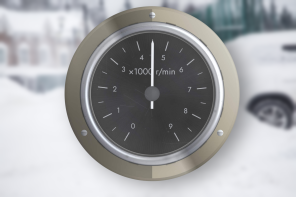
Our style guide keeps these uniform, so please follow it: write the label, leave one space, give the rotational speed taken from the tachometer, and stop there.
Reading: 4500 rpm
